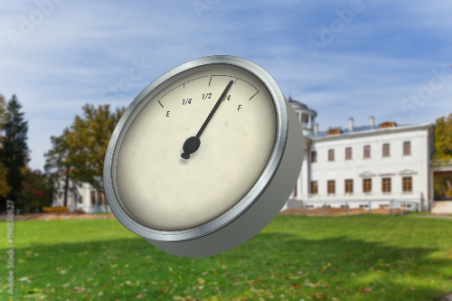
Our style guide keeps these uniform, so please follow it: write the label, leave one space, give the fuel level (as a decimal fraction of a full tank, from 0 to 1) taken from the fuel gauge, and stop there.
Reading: 0.75
